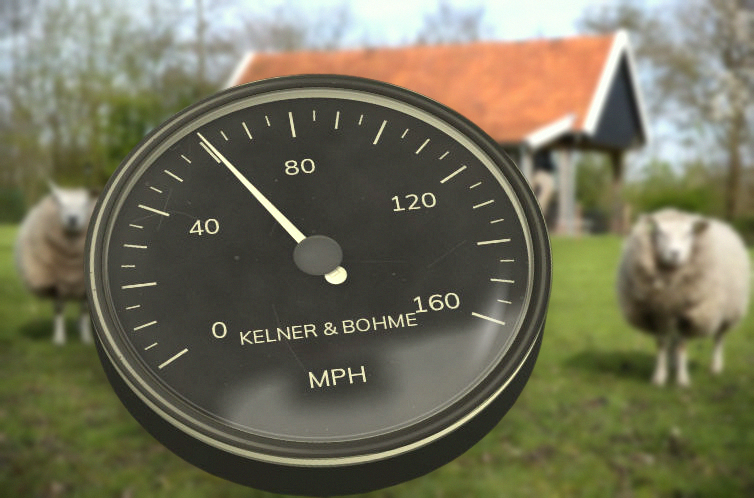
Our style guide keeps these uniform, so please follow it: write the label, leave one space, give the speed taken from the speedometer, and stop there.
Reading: 60 mph
